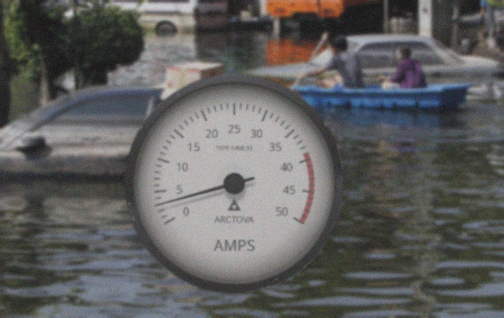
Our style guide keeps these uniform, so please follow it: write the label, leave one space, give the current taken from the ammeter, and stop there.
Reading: 3 A
